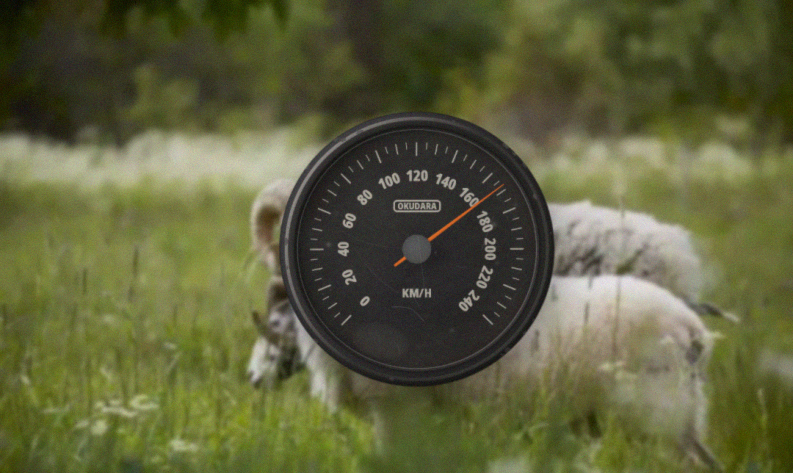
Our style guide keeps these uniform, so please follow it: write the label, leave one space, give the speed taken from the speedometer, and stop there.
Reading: 167.5 km/h
